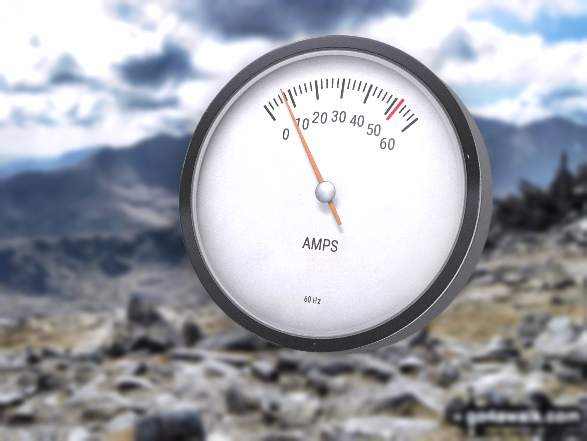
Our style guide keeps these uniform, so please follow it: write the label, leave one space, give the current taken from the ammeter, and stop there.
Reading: 8 A
